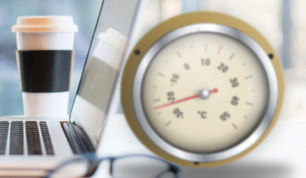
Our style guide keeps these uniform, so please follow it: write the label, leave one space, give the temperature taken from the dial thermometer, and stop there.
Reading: -22.5 °C
